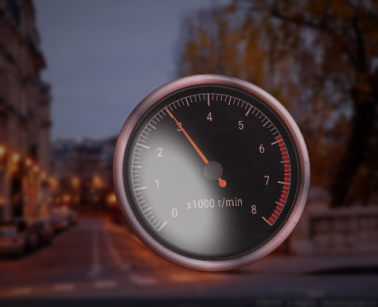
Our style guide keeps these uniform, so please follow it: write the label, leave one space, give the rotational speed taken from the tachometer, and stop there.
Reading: 3000 rpm
